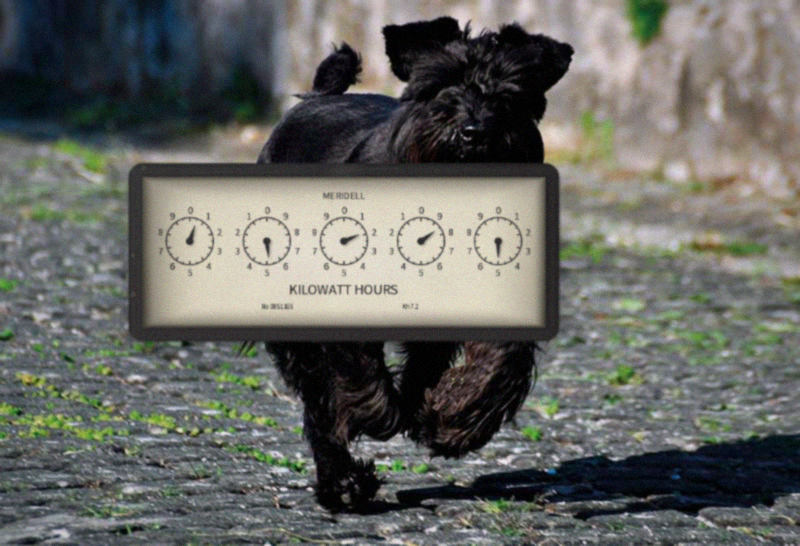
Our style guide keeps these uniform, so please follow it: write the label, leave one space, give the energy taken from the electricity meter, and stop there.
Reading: 5185 kWh
